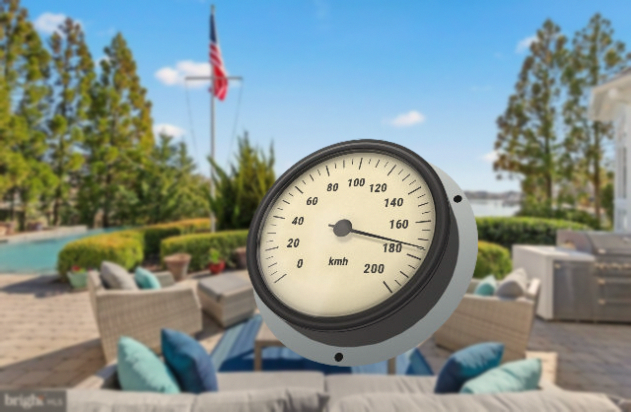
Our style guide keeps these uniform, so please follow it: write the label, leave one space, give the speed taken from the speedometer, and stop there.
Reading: 175 km/h
